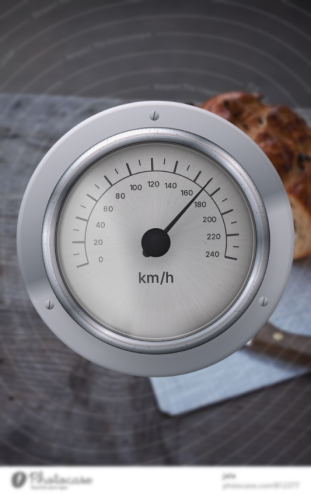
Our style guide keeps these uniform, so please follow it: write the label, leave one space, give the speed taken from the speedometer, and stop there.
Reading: 170 km/h
